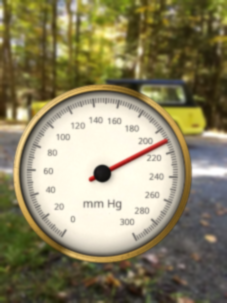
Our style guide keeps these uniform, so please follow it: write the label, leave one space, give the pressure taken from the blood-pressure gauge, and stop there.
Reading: 210 mmHg
